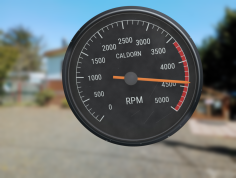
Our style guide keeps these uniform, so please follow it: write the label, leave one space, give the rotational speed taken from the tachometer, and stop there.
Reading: 4400 rpm
